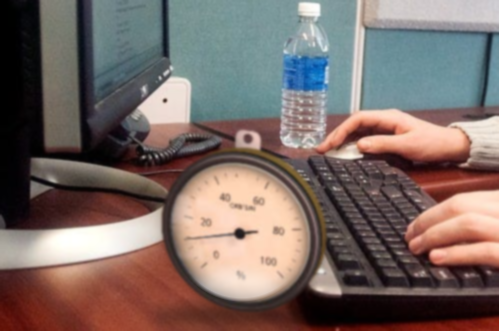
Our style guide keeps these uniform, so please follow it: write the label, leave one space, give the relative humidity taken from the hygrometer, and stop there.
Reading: 12 %
